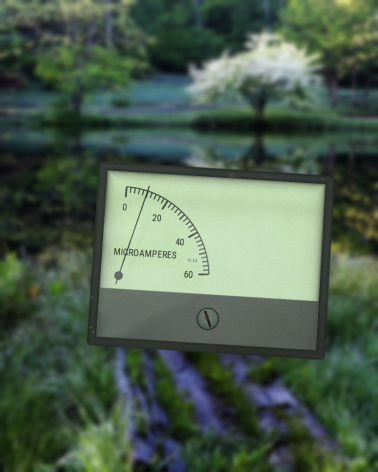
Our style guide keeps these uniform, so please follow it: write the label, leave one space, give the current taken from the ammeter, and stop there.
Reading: 10 µA
